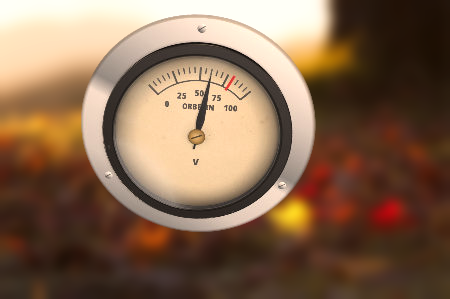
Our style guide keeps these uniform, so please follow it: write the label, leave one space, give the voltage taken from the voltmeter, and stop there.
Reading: 60 V
